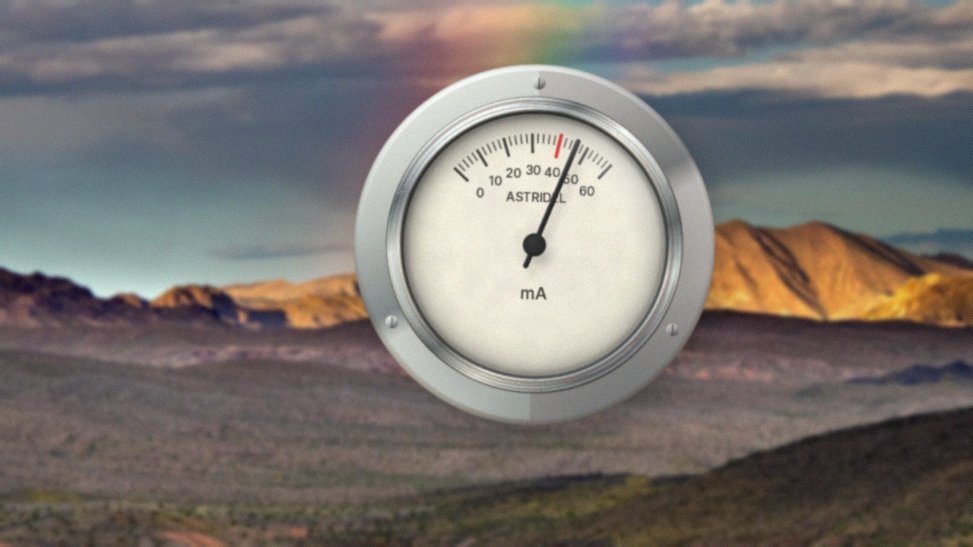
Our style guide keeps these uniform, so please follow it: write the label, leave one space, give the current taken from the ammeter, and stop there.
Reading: 46 mA
